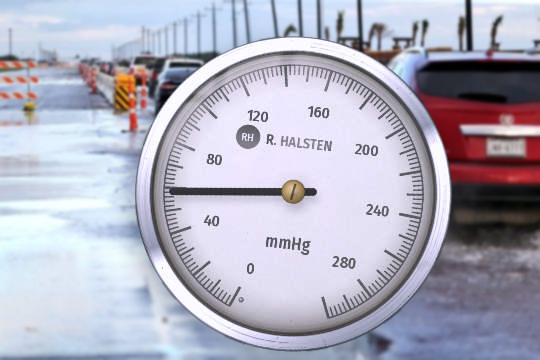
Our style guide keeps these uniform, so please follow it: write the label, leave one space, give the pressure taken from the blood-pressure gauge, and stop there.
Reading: 58 mmHg
